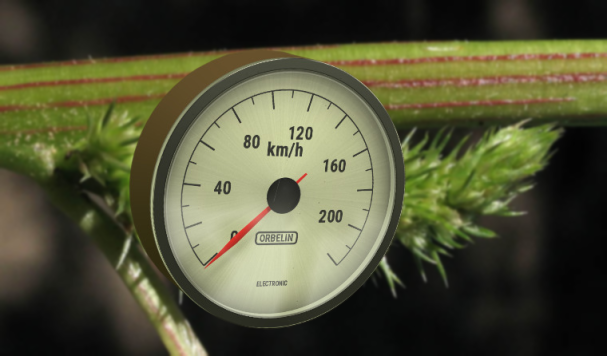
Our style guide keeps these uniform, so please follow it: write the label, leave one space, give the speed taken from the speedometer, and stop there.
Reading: 0 km/h
